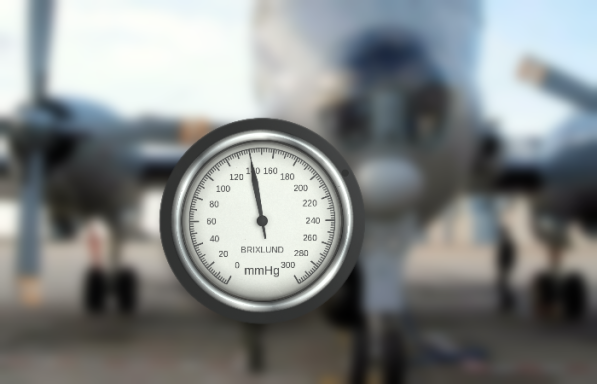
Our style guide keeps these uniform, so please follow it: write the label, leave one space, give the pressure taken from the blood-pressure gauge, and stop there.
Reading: 140 mmHg
